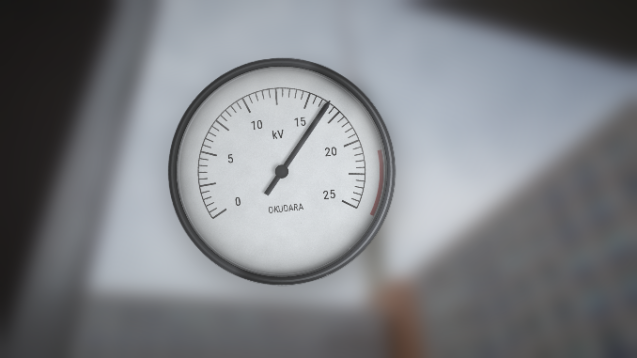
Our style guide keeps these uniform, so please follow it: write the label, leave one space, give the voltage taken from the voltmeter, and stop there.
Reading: 16.5 kV
